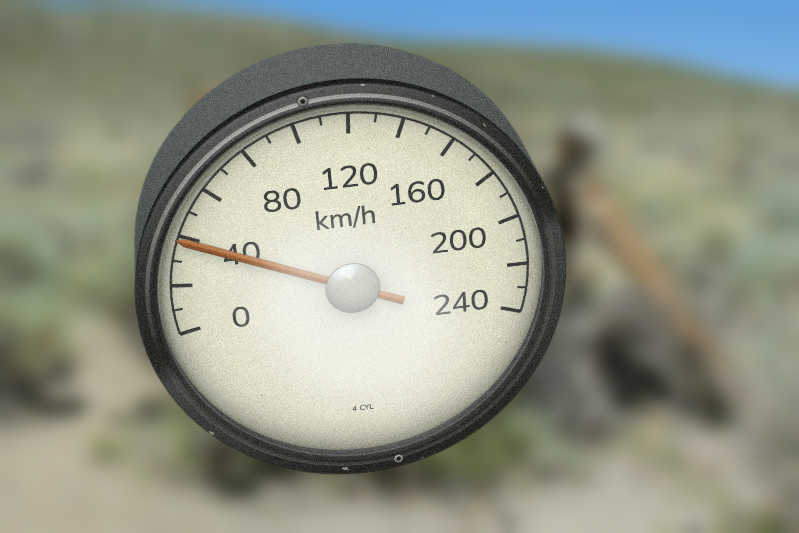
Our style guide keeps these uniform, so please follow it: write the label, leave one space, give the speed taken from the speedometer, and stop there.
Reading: 40 km/h
